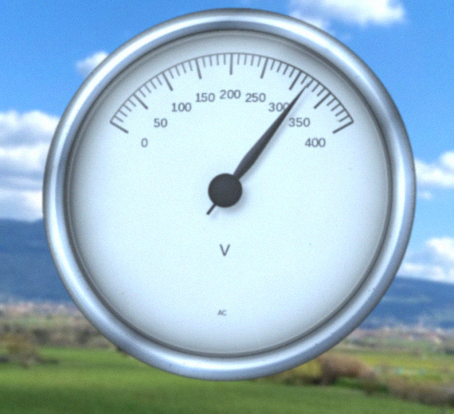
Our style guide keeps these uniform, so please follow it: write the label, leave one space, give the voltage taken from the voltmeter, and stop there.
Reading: 320 V
